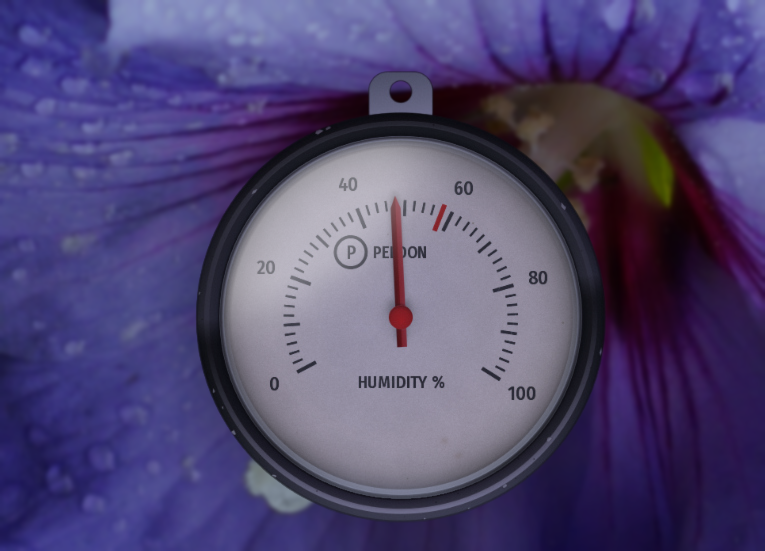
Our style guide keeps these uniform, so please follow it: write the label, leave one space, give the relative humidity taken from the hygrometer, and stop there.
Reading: 48 %
